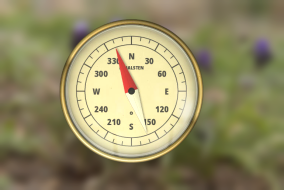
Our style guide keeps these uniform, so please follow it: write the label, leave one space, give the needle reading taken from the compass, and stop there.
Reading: 340 °
